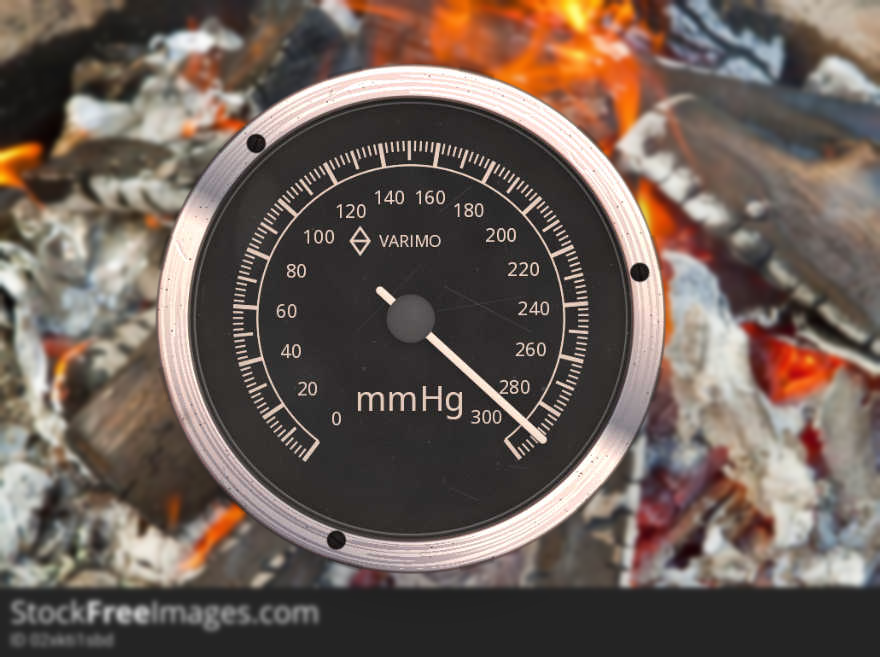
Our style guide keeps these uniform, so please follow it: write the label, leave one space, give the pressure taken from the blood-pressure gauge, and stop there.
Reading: 290 mmHg
